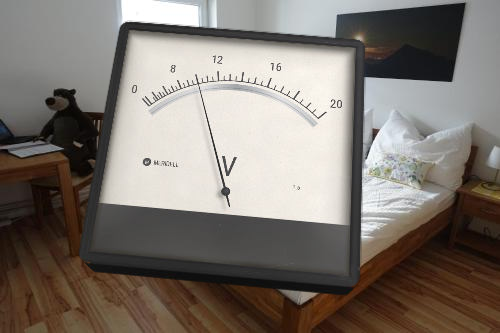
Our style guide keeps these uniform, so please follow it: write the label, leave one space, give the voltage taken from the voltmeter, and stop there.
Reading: 10 V
